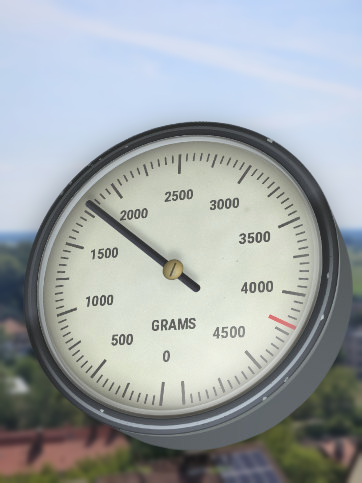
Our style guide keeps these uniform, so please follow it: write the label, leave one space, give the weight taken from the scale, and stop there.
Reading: 1800 g
